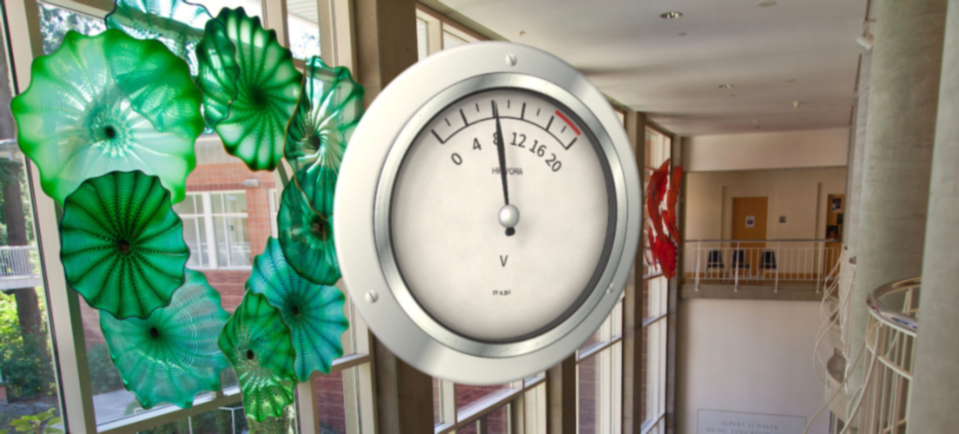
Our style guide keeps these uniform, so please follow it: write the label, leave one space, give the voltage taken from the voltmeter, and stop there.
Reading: 8 V
